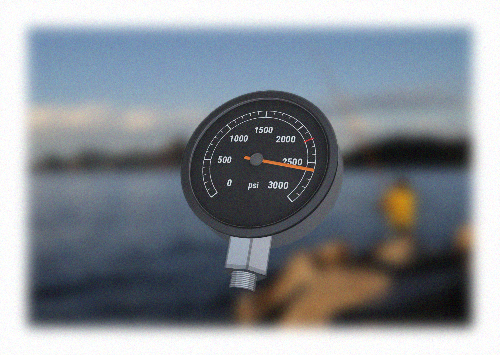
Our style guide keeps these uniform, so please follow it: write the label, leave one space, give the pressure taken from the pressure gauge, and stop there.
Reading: 2600 psi
